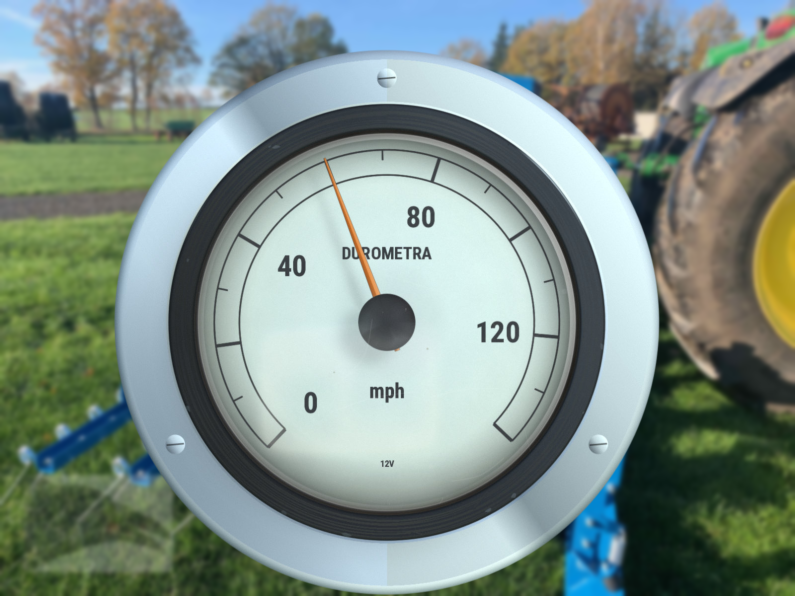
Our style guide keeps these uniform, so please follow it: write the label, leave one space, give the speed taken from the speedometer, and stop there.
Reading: 60 mph
